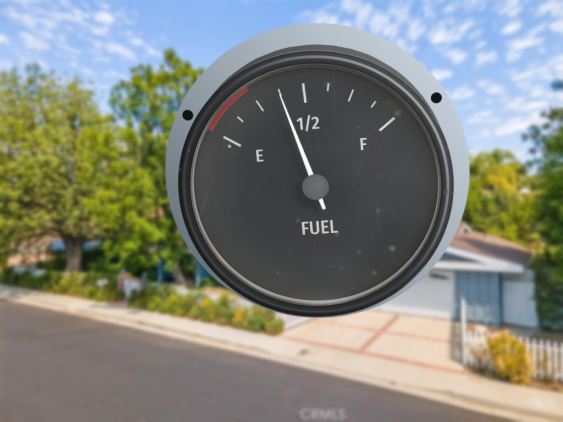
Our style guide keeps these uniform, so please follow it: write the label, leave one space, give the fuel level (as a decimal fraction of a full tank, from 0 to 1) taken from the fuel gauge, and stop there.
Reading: 0.375
